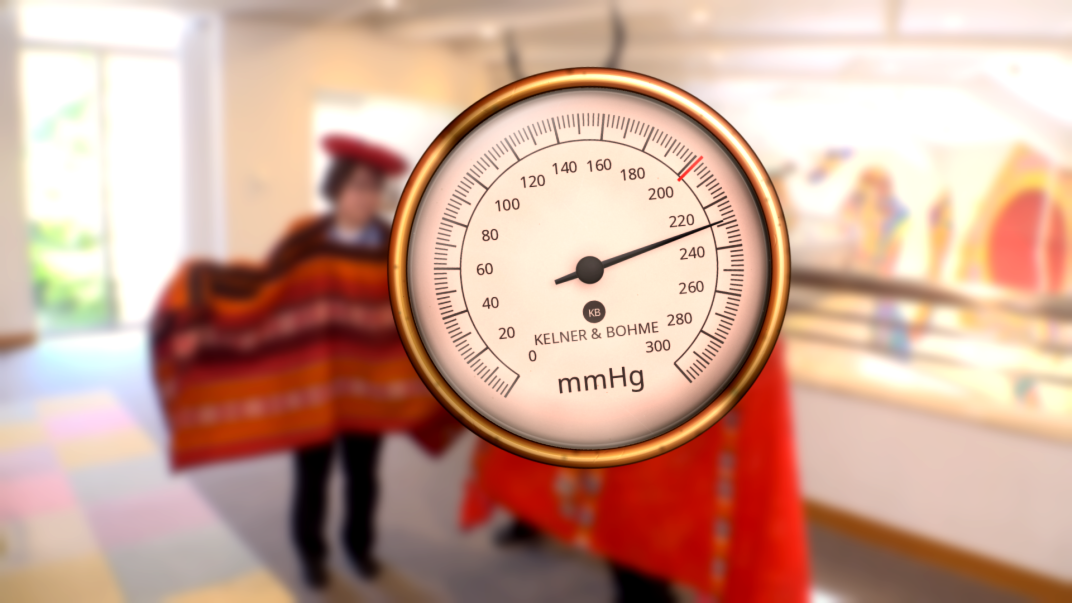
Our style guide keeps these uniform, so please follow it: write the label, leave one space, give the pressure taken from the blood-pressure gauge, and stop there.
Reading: 228 mmHg
